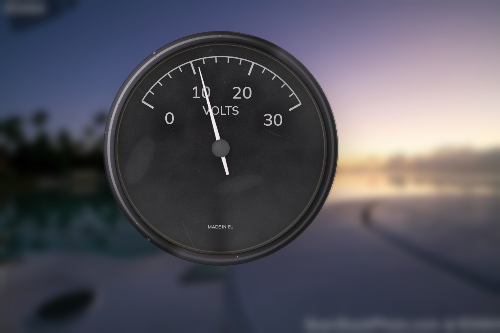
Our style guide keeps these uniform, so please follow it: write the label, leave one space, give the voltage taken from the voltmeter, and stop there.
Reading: 11 V
